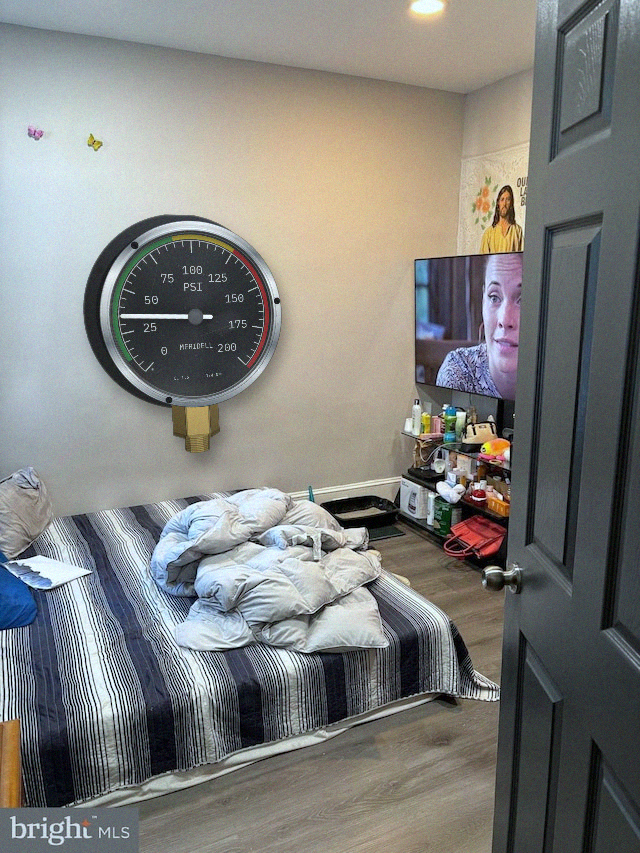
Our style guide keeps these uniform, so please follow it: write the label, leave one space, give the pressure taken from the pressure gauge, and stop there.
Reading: 35 psi
